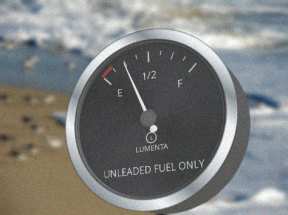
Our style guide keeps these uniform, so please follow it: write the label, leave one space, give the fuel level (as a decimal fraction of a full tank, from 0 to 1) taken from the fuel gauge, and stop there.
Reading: 0.25
